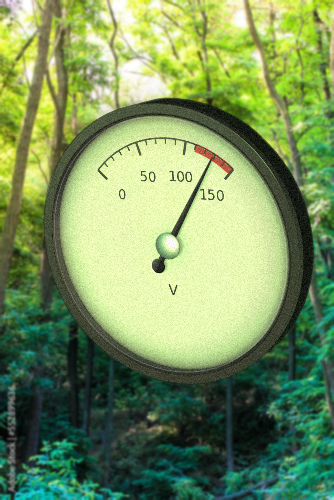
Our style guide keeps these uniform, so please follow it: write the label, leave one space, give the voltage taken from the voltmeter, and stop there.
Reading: 130 V
